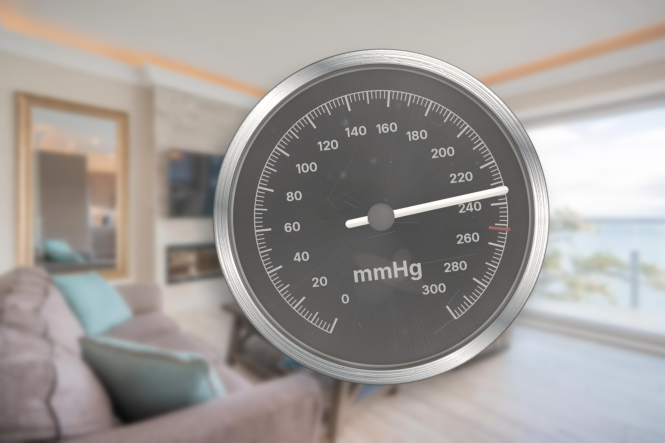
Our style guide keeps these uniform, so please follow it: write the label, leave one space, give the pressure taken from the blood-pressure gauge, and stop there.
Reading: 234 mmHg
